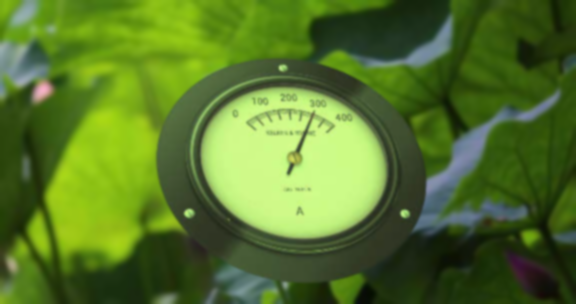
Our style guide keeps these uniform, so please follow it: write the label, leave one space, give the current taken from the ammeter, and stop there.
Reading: 300 A
